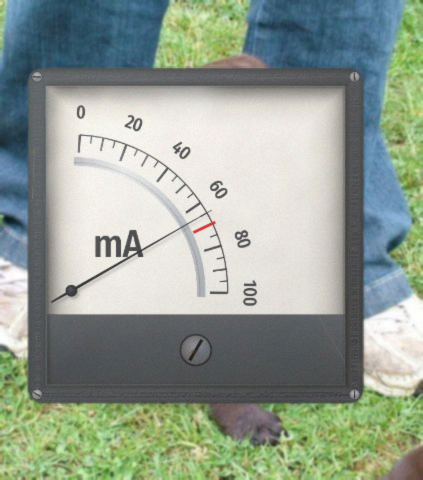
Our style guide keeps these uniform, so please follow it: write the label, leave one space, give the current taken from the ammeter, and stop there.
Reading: 65 mA
